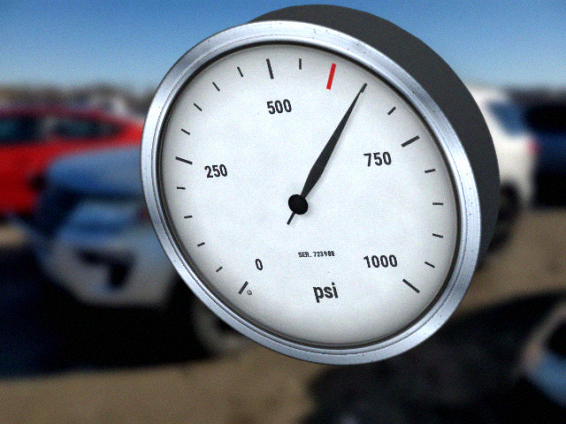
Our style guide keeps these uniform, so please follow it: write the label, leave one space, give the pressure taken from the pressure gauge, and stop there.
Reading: 650 psi
